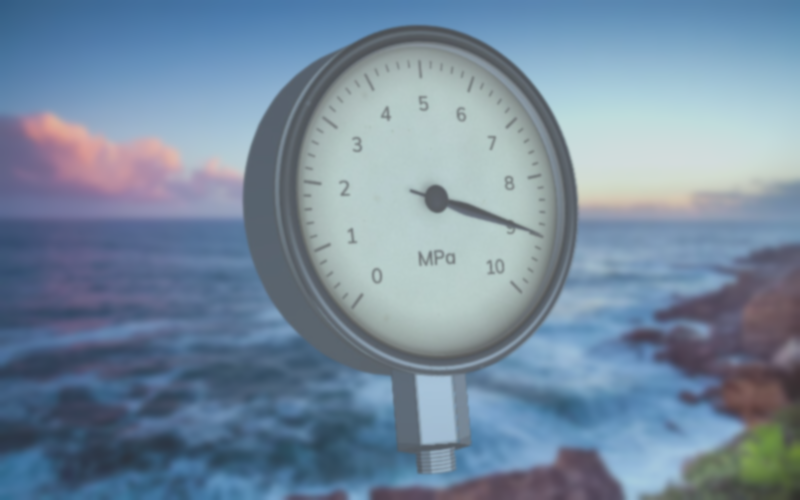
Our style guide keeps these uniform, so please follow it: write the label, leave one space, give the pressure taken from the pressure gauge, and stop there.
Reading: 9 MPa
